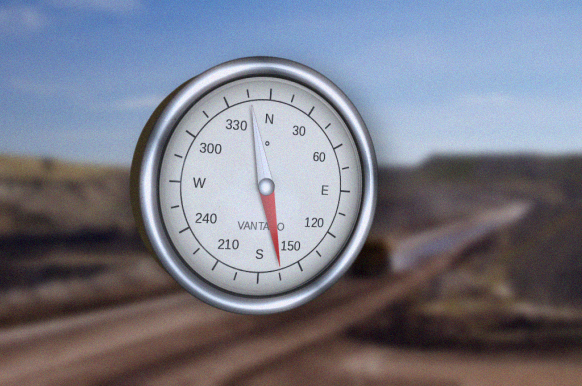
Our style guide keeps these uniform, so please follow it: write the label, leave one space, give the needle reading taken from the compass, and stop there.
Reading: 165 °
